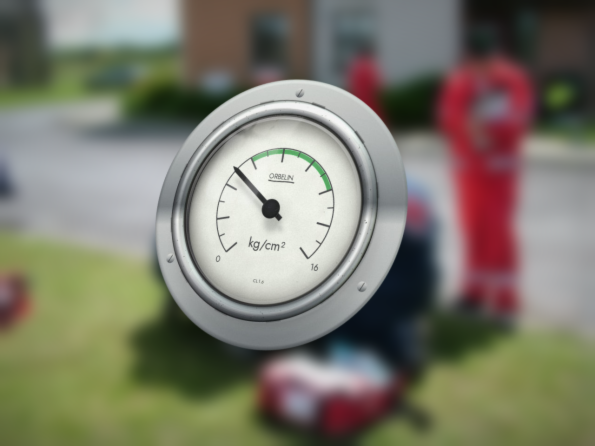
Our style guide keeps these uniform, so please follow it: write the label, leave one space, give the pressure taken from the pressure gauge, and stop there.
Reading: 5 kg/cm²
